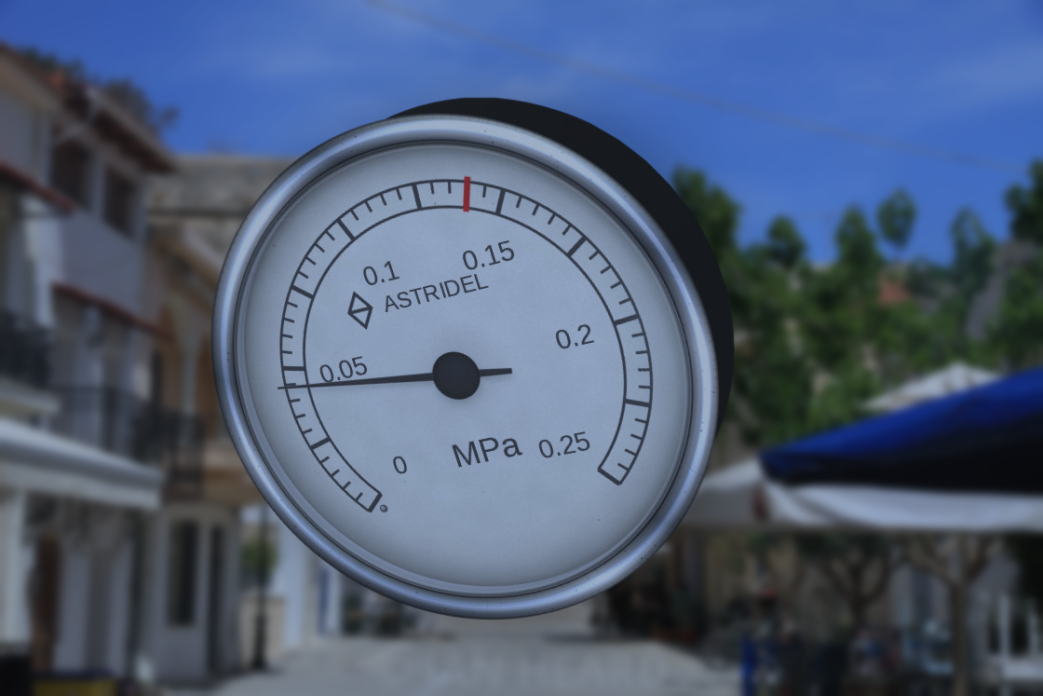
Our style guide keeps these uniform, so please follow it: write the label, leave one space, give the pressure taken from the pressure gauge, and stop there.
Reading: 0.045 MPa
